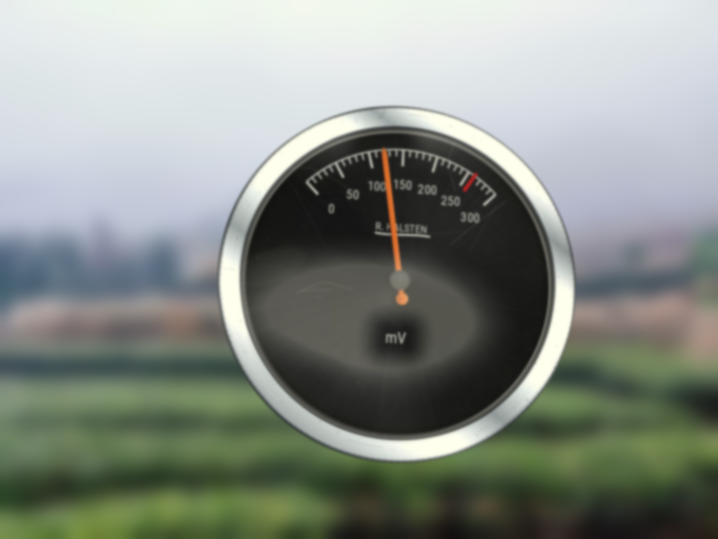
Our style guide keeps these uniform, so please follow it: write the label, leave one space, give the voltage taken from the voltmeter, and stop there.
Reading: 120 mV
